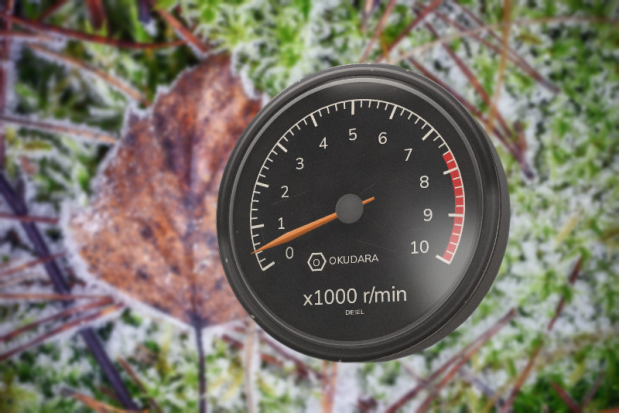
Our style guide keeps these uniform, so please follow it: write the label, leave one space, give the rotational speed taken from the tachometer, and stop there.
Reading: 400 rpm
